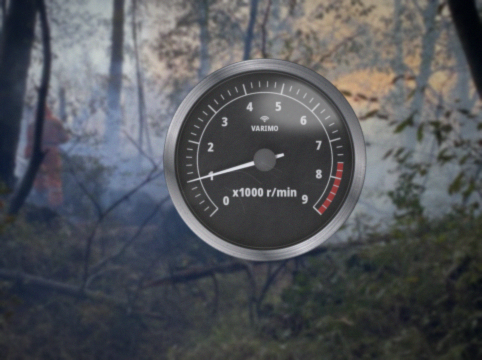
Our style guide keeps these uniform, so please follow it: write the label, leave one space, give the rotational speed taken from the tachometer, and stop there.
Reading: 1000 rpm
